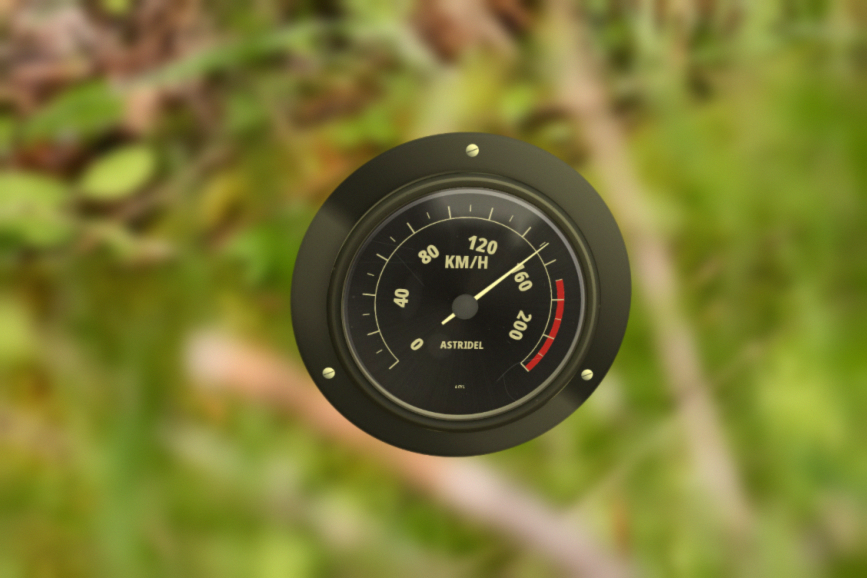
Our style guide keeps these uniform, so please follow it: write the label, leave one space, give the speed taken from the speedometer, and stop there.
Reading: 150 km/h
